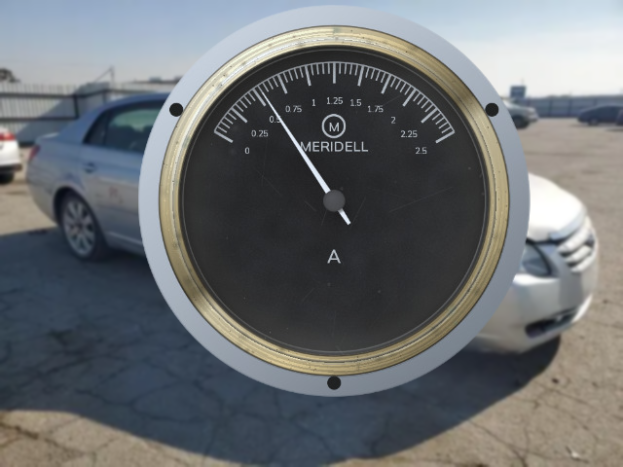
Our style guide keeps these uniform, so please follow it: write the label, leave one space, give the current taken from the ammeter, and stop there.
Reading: 0.55 A
